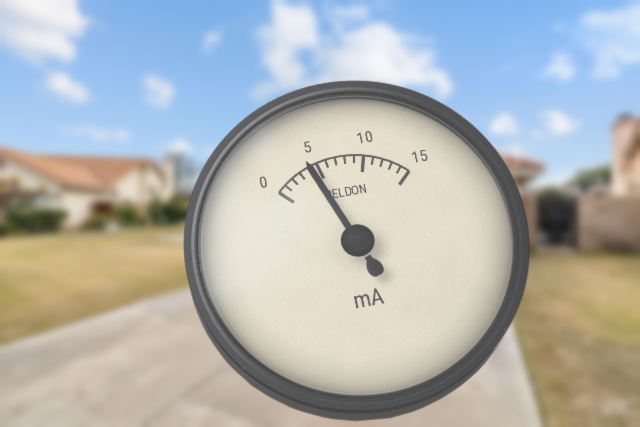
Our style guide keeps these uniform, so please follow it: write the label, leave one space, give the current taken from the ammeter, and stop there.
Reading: 4 mA
